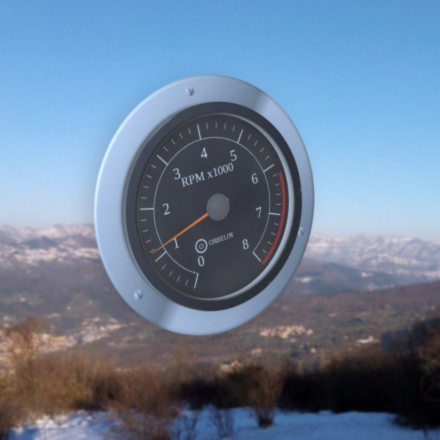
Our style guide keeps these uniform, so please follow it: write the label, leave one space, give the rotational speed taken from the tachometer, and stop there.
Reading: 1200 rpm
